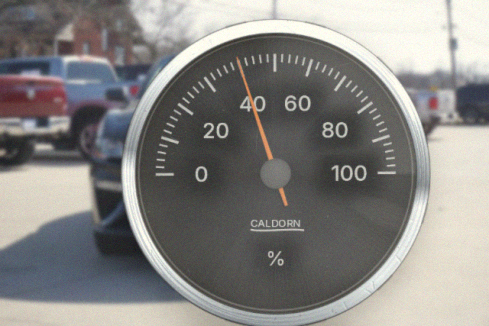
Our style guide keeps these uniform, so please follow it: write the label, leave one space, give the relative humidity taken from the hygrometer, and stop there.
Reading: 40 %
